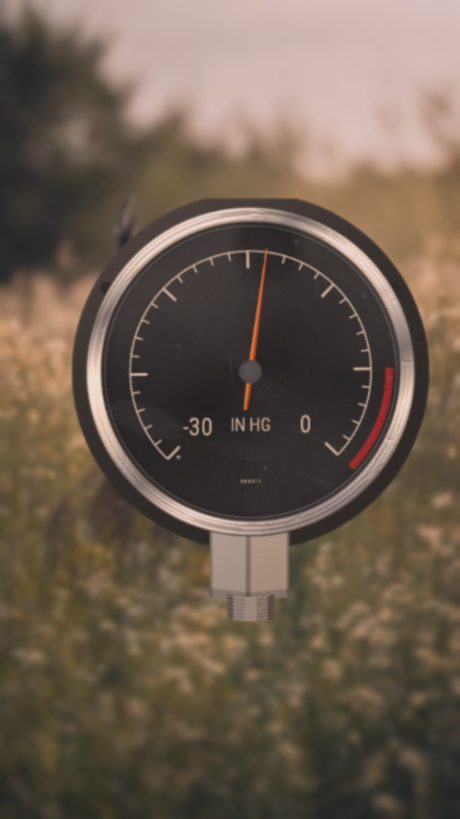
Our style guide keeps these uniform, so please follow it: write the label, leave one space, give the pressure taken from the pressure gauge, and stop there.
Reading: -14 inHg
